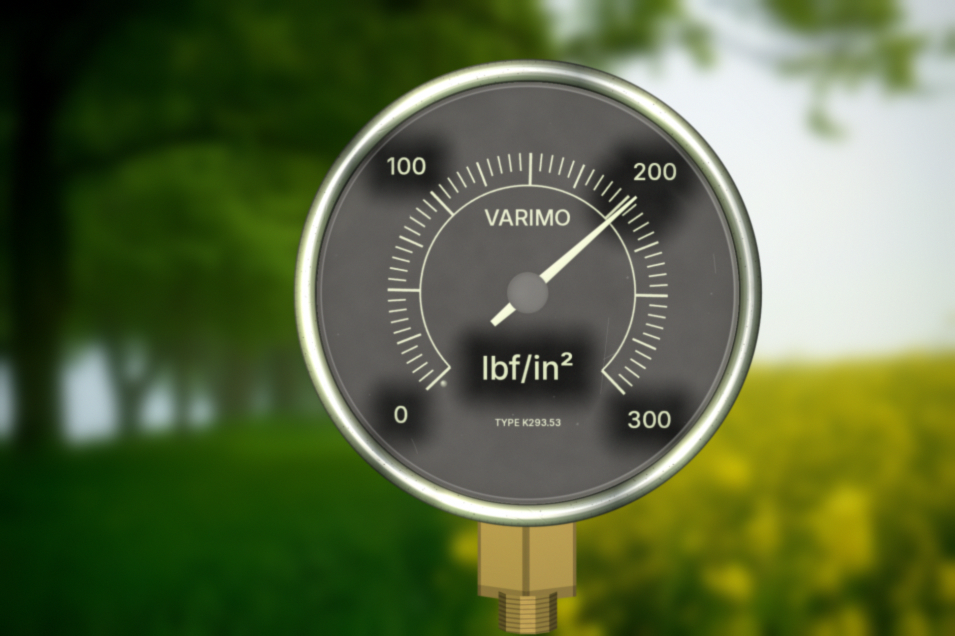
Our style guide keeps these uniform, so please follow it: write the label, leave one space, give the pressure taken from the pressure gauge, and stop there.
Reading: 202.5 psi
